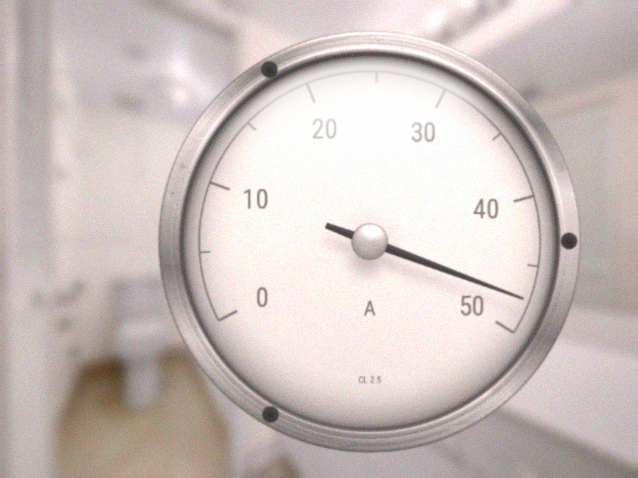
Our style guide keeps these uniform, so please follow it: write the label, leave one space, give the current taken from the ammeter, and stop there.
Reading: 47.5 A
